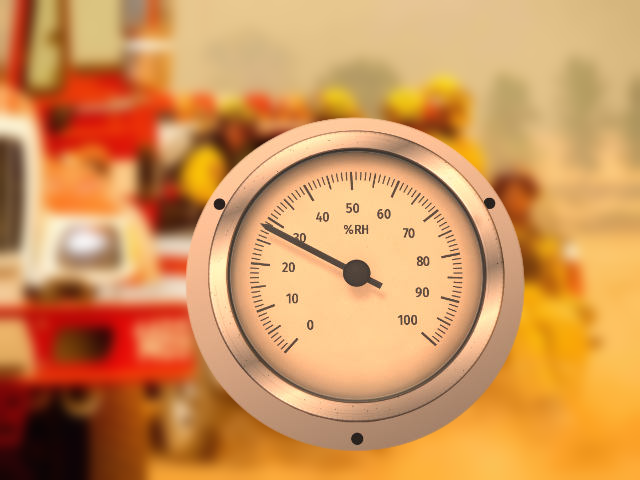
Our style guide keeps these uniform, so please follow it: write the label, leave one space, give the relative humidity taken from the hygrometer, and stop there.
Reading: 28 %
